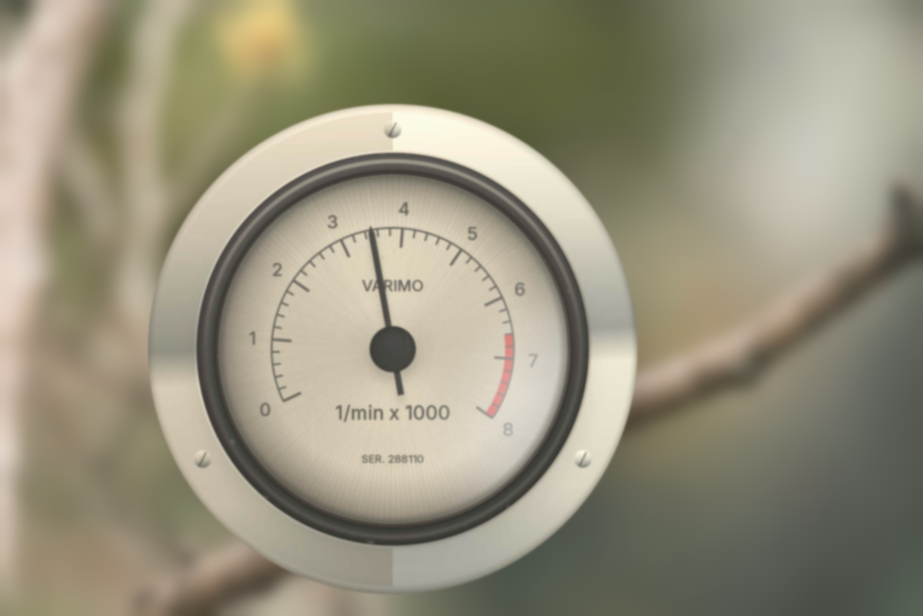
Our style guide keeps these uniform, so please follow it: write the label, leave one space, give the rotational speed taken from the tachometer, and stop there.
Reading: 3500 rpm
